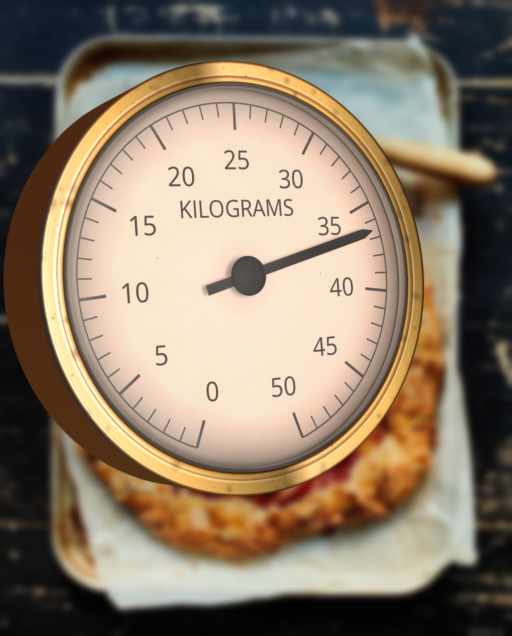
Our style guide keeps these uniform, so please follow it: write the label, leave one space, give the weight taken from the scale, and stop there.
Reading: 36.5 kg
